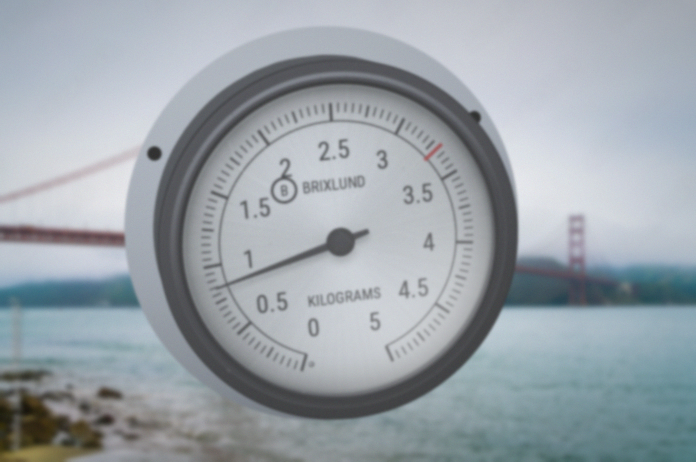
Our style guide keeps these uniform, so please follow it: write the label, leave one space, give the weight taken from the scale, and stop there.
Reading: 0.85 kg
